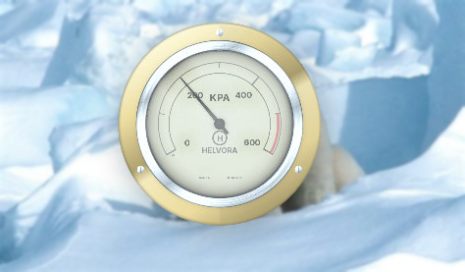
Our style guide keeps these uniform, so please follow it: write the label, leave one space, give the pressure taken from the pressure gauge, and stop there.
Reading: 200 kPa
